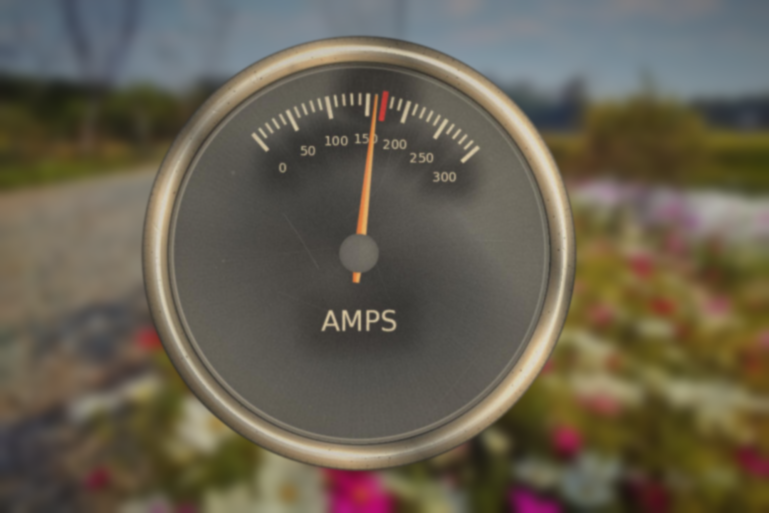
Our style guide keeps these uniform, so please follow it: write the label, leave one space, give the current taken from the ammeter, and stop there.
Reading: 160 A
